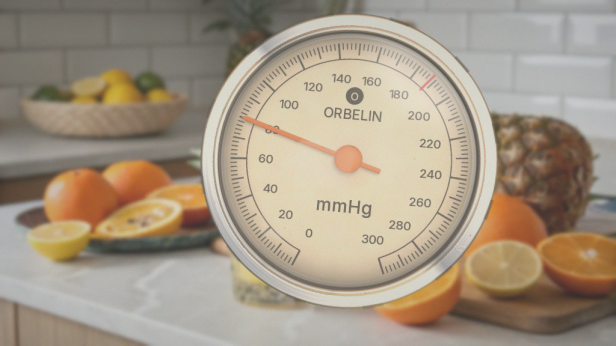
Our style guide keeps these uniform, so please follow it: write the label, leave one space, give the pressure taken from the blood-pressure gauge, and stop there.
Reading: 80 mmHg
